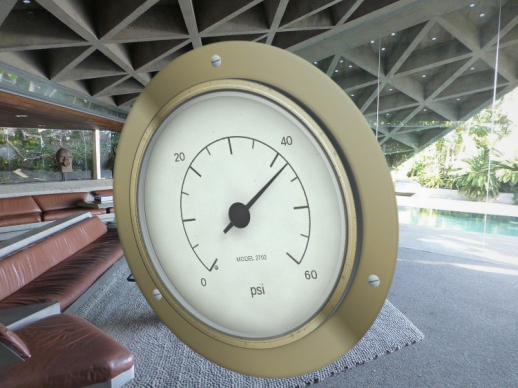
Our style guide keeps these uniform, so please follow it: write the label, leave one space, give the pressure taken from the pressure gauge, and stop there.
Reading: 42.5 psi
